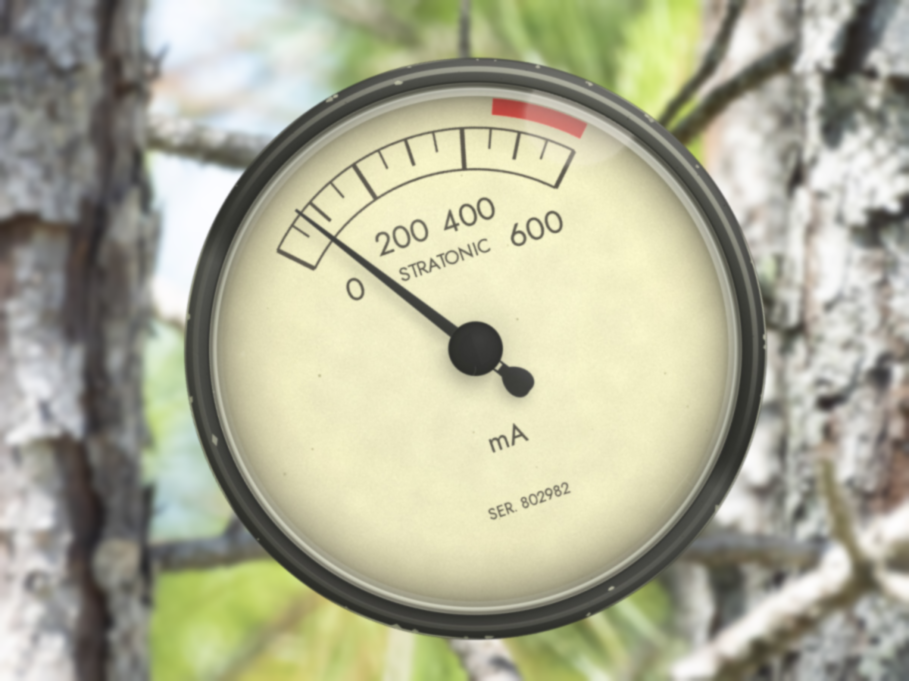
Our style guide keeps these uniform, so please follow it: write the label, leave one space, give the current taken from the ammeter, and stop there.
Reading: 75 mA
